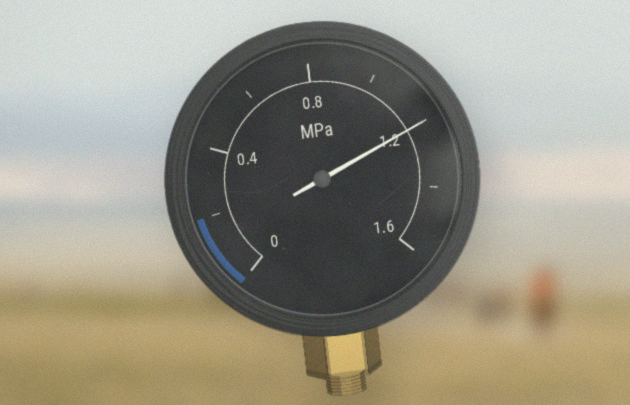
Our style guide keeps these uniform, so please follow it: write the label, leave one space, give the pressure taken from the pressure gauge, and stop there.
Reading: 1.2 MPa
